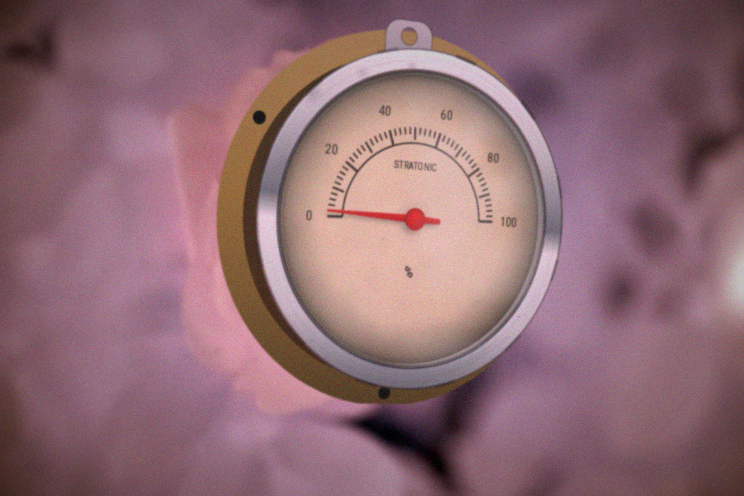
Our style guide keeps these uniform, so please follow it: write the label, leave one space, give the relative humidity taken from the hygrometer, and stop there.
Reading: 2 %
